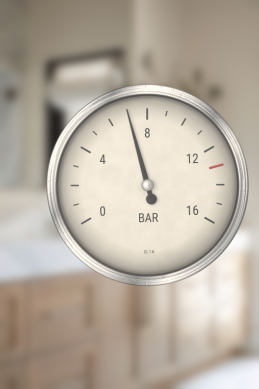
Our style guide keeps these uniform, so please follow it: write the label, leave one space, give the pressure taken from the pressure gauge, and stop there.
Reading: 7 bar
